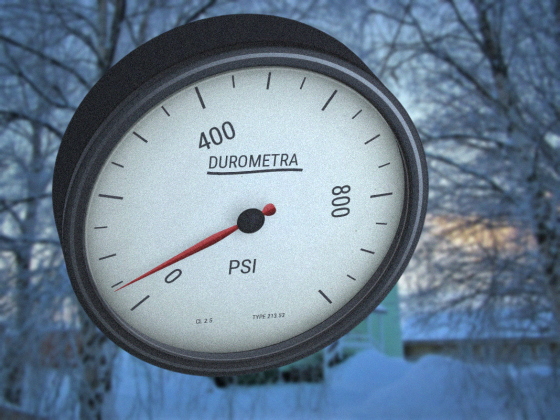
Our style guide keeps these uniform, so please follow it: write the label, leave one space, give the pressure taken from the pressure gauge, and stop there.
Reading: 50 psi
